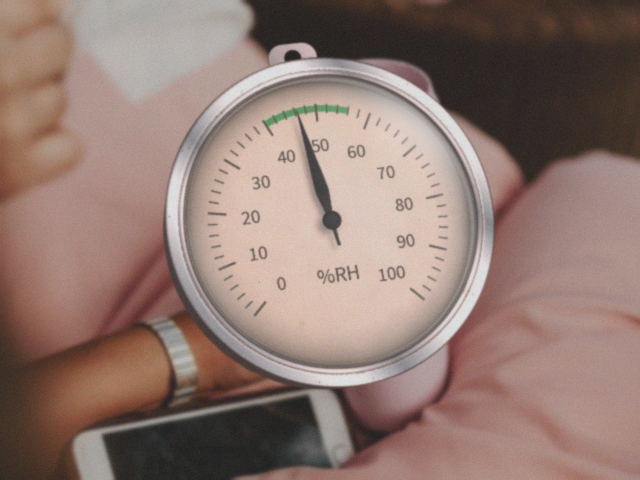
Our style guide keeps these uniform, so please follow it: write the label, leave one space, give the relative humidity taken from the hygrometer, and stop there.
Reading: 46 %
